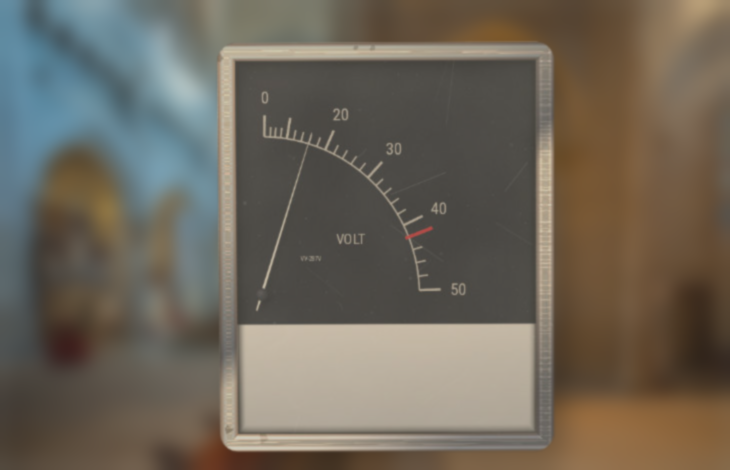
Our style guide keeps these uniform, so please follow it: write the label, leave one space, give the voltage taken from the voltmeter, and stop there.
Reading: 16 V
